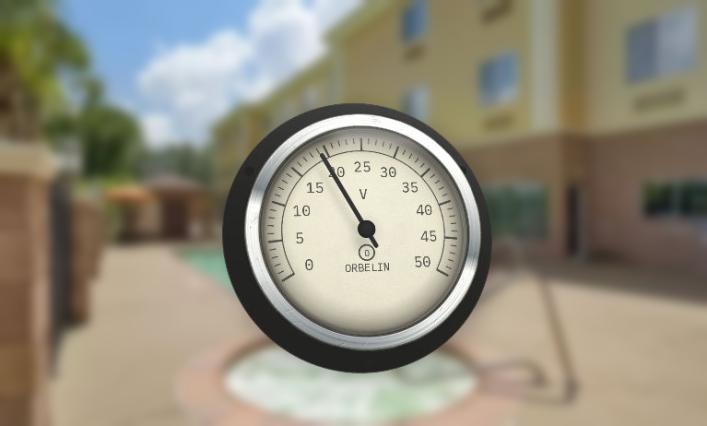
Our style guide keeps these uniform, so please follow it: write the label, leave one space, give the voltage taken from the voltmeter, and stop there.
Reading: 19 V
